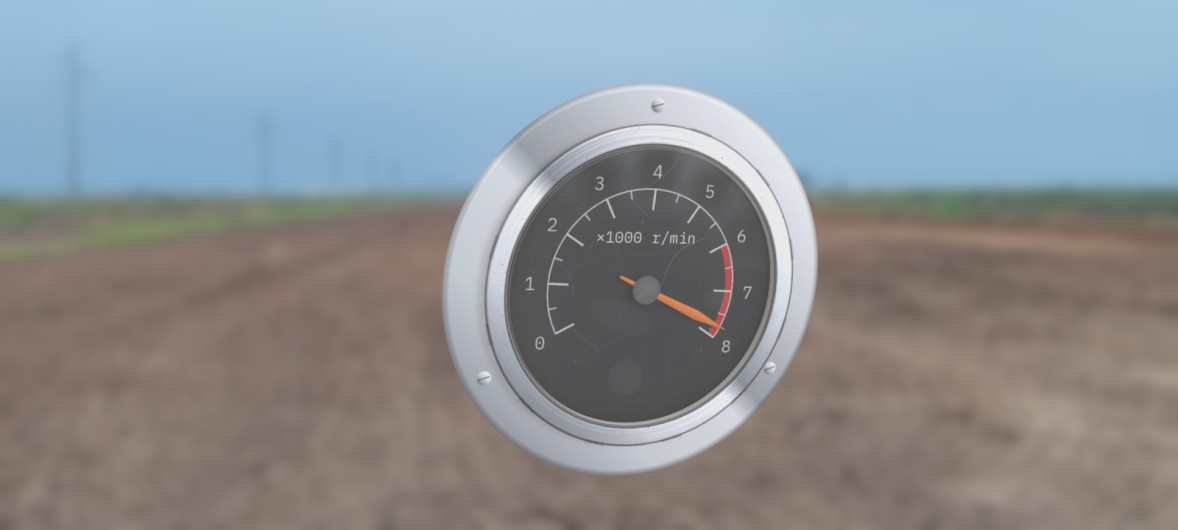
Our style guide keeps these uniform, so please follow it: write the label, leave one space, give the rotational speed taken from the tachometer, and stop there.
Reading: 7750 rpm
